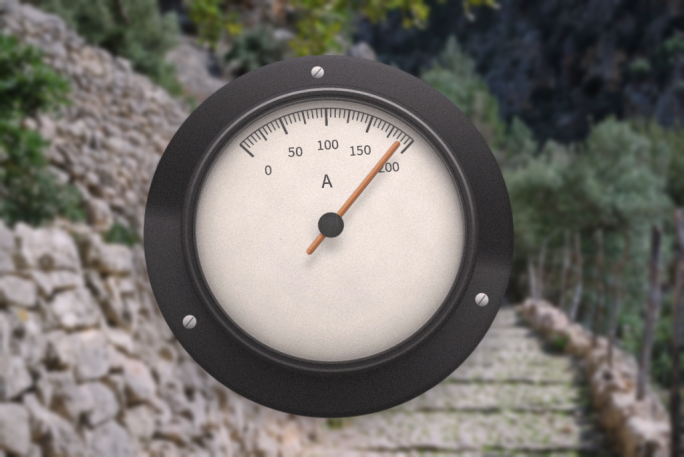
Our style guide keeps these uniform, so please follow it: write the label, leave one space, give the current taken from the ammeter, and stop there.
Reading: 190 A
